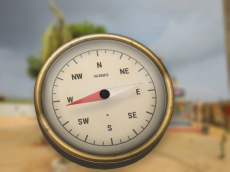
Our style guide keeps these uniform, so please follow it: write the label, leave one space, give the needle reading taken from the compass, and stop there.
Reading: 260 °
